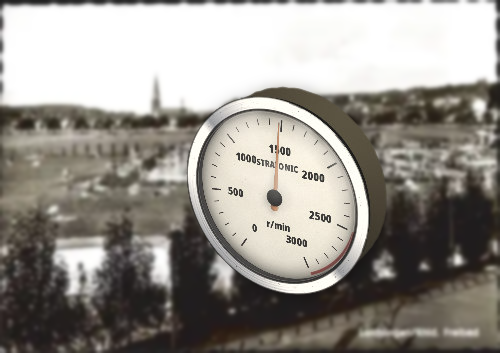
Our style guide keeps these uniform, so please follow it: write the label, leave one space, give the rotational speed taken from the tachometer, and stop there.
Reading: 1500 rpm
